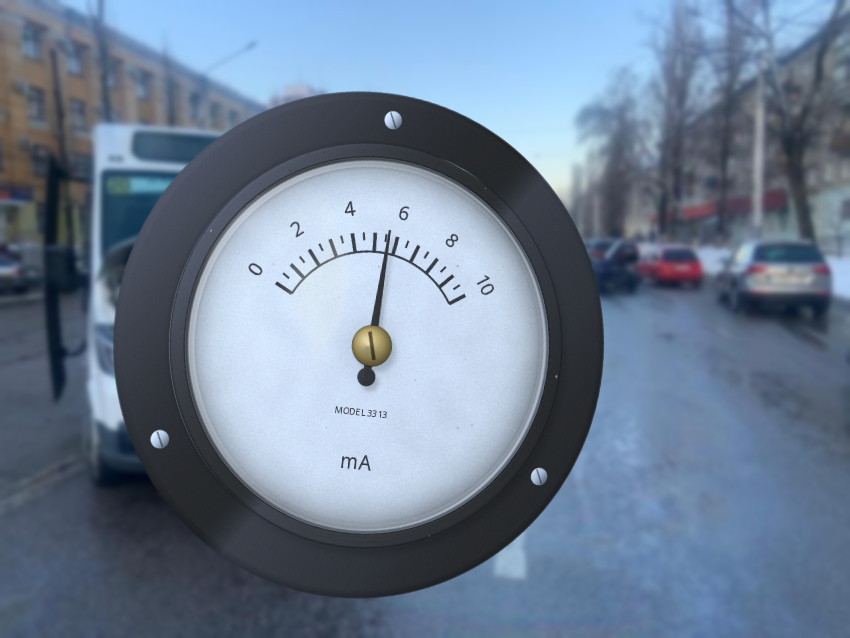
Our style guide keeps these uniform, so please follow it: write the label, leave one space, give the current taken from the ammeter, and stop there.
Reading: 5.5 mA
